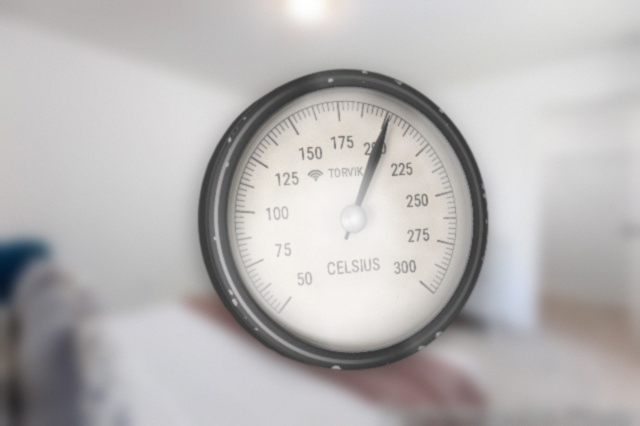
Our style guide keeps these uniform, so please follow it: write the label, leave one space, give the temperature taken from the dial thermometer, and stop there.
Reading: 200 °C
